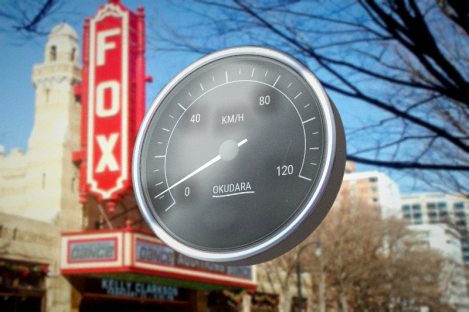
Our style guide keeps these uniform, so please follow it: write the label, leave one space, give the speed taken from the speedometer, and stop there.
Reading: 5 km/h
